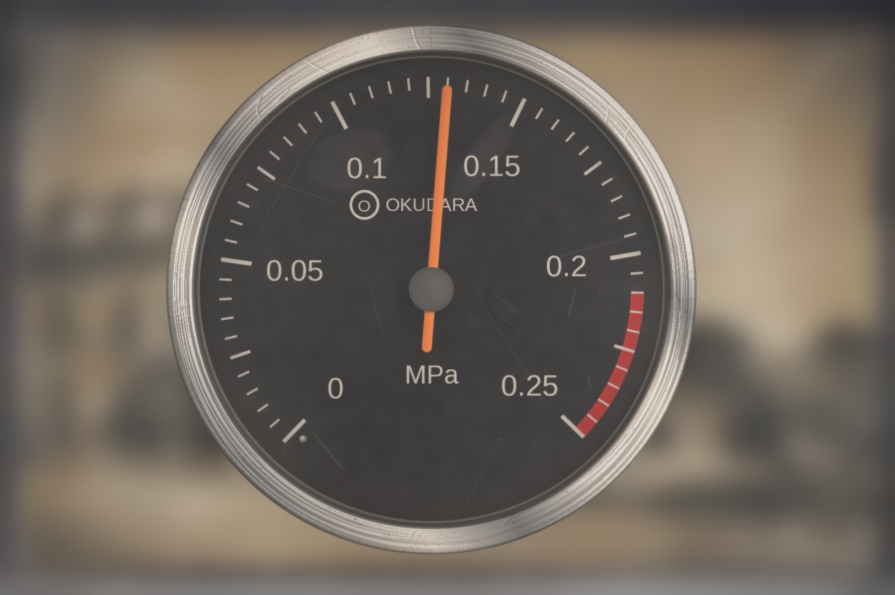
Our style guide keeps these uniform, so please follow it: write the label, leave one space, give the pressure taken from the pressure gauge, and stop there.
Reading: 0.13 MPa
